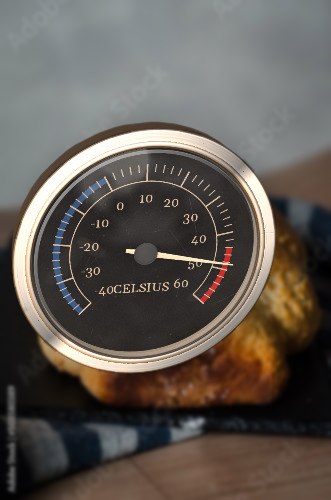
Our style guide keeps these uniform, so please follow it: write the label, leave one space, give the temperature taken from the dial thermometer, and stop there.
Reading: 48 °C
